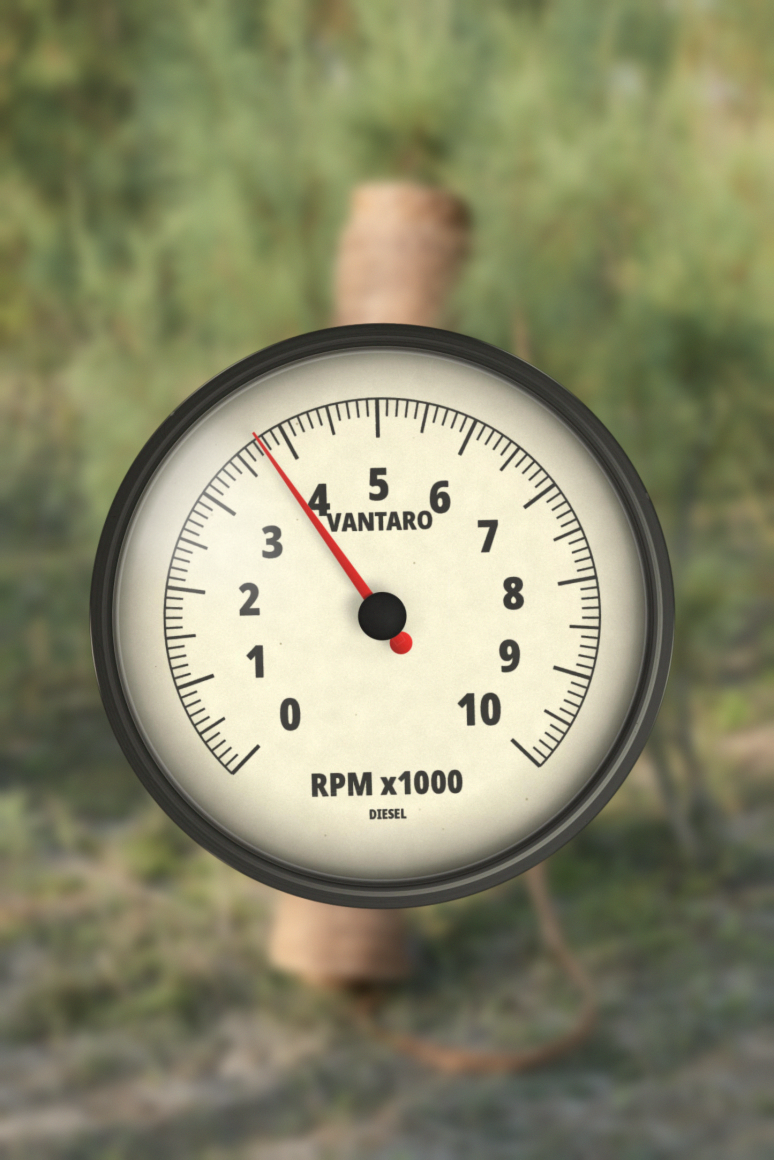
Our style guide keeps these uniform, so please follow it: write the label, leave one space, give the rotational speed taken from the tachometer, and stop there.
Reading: 3750 rpm
